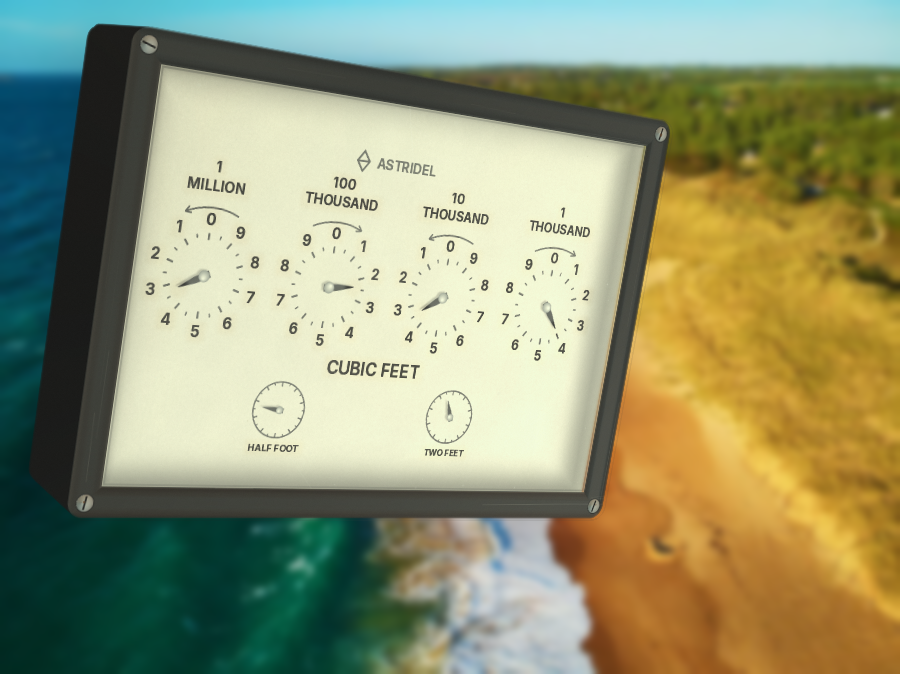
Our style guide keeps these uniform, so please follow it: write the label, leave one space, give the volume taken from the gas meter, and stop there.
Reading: 323400 ft³
